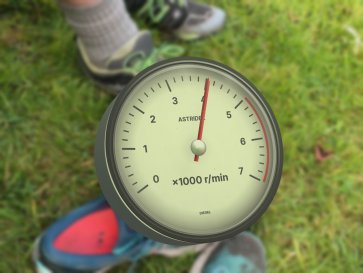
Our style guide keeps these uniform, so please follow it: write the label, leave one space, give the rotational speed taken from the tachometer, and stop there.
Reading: 4000 rpm
